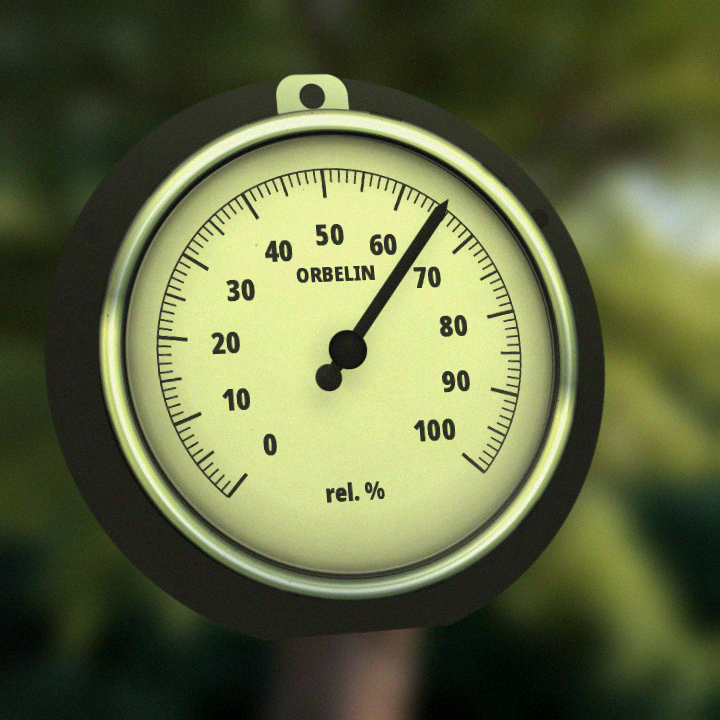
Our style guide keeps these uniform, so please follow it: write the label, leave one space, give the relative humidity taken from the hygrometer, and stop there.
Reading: 65 %
